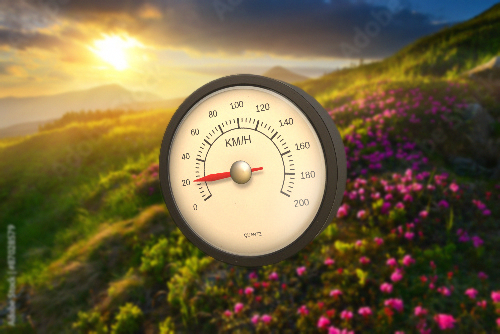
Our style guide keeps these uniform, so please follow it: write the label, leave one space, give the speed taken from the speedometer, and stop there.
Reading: 20 km/h
